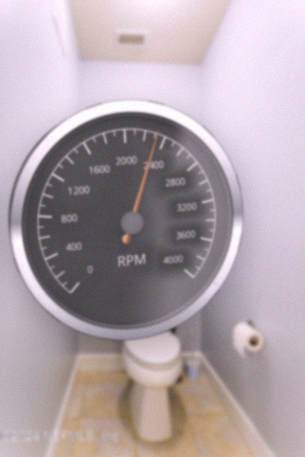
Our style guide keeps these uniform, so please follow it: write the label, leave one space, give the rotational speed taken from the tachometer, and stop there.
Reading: 2300 rpm
